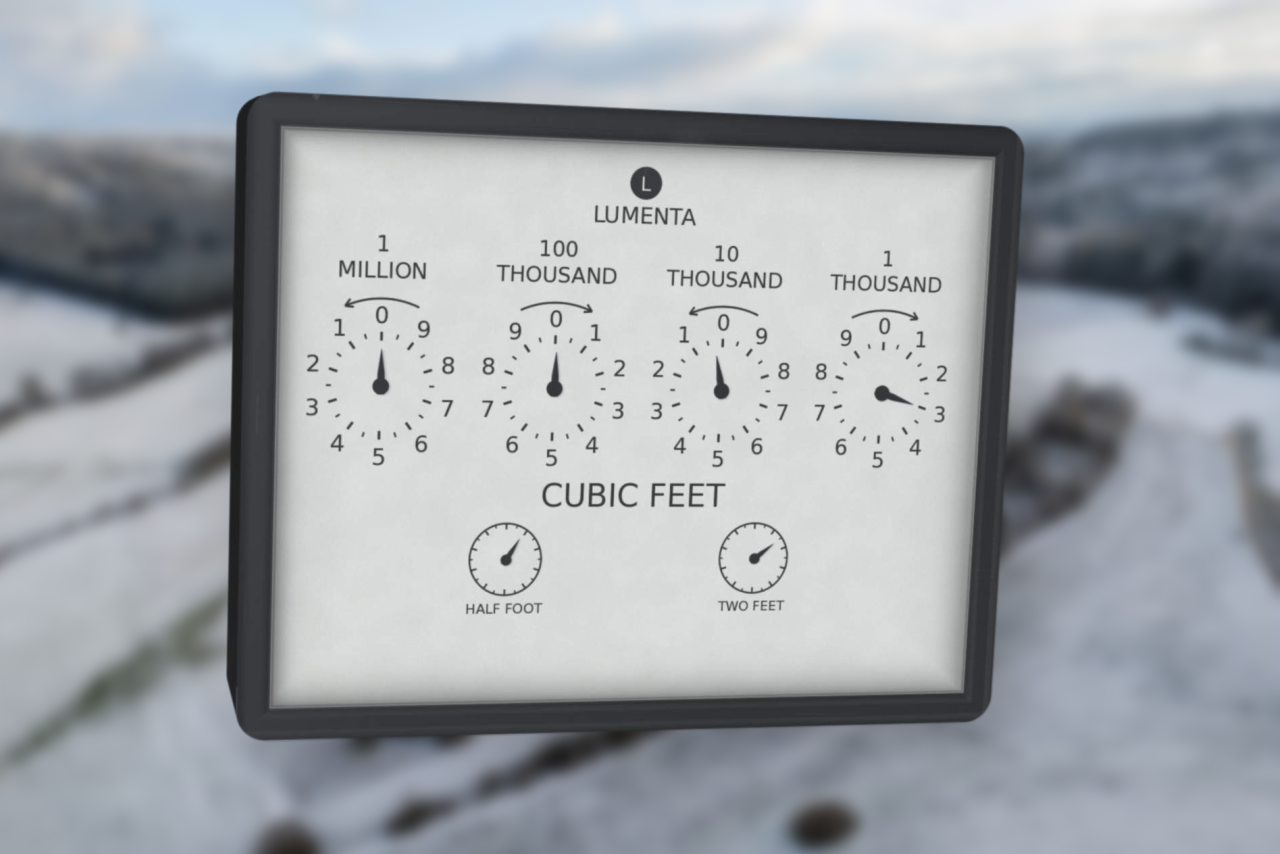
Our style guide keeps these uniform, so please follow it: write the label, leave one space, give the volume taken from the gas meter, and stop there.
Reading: 300 ft³
